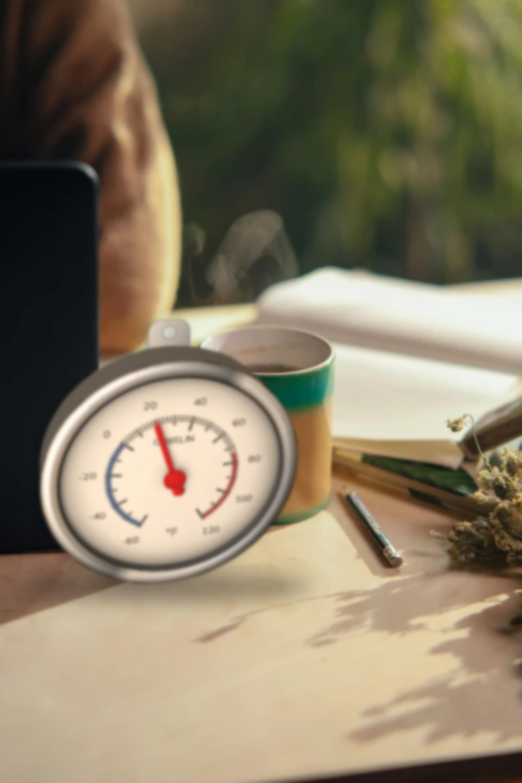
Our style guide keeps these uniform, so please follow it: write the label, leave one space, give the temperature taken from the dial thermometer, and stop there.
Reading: 20 °F
